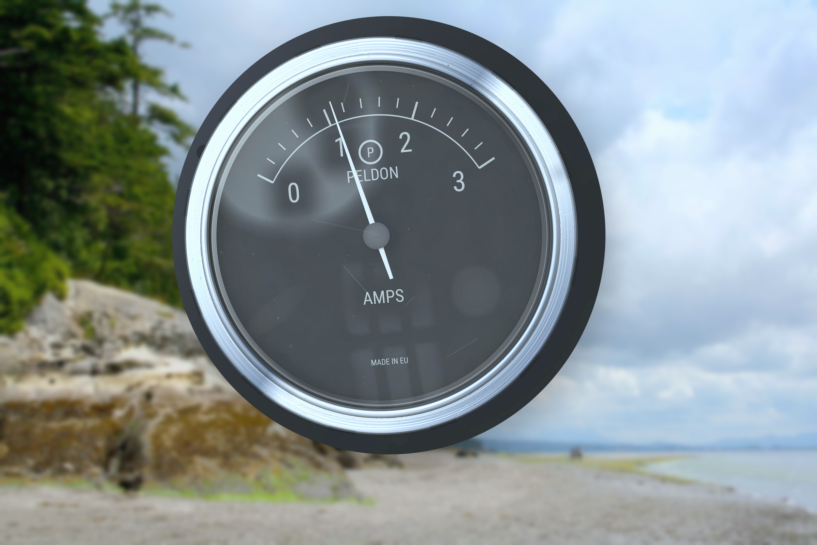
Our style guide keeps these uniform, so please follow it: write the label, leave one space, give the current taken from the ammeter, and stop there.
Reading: 1.1 A
